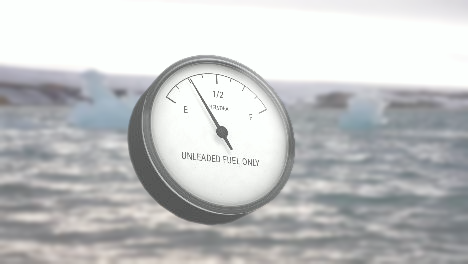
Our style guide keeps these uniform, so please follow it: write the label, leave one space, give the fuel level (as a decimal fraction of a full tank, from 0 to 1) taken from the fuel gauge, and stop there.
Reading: 0.25
